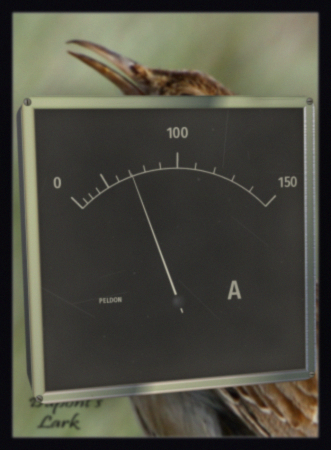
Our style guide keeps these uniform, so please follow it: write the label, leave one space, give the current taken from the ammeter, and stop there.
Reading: 70 A
